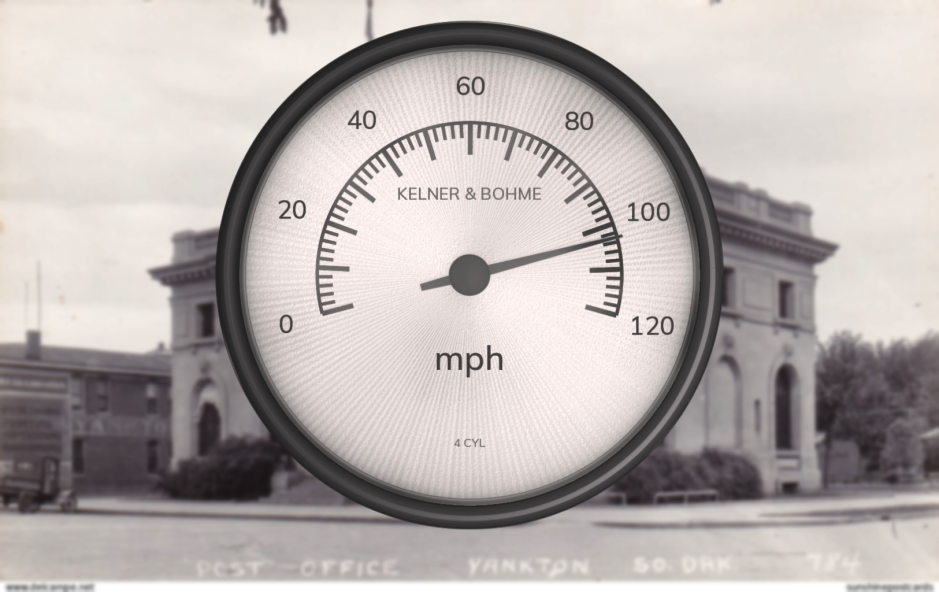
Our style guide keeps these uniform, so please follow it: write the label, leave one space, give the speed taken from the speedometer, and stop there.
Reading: 103 mph
